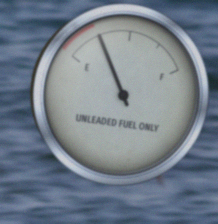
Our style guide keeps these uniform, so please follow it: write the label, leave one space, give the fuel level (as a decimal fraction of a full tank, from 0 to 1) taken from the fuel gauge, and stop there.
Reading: 0.25
